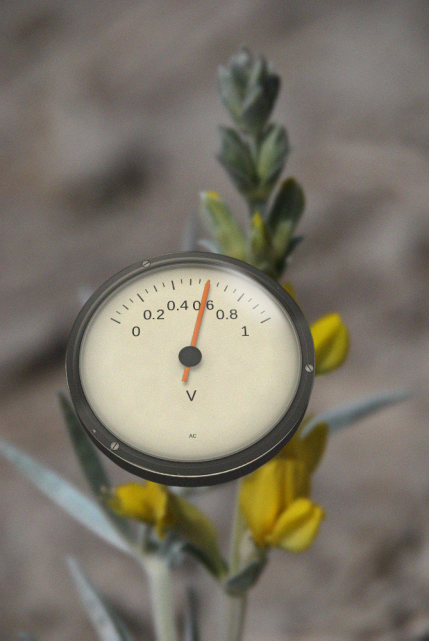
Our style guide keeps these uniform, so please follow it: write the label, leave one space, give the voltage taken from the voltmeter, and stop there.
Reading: 0.6 V
